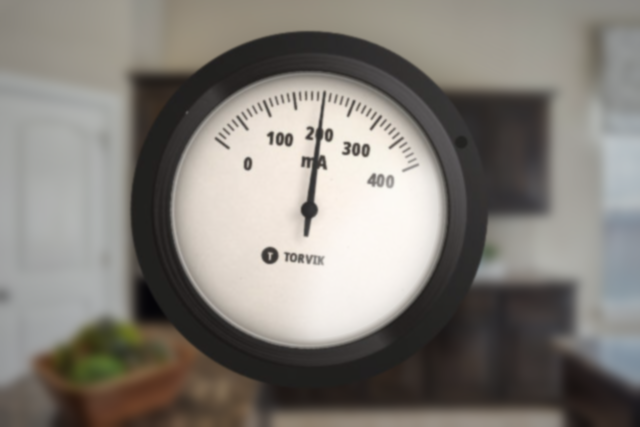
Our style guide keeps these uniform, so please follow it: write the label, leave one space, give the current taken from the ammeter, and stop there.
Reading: 200 mA
